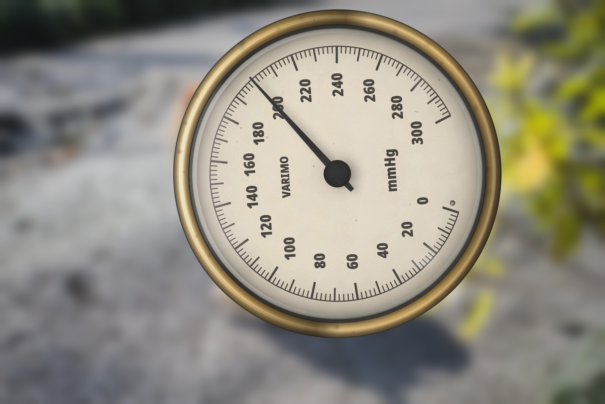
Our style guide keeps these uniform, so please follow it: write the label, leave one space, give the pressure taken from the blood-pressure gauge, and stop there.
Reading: 200 mmHg
